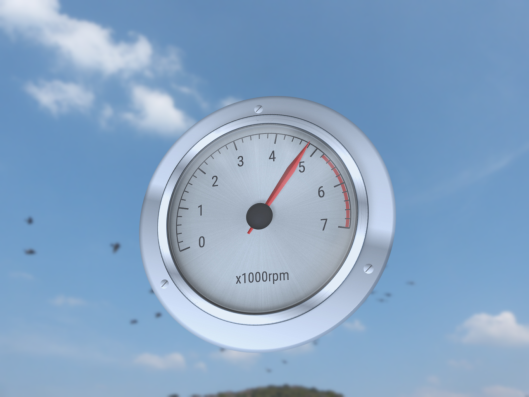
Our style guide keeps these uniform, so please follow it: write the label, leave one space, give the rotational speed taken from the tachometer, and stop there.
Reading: 4800 rpm
